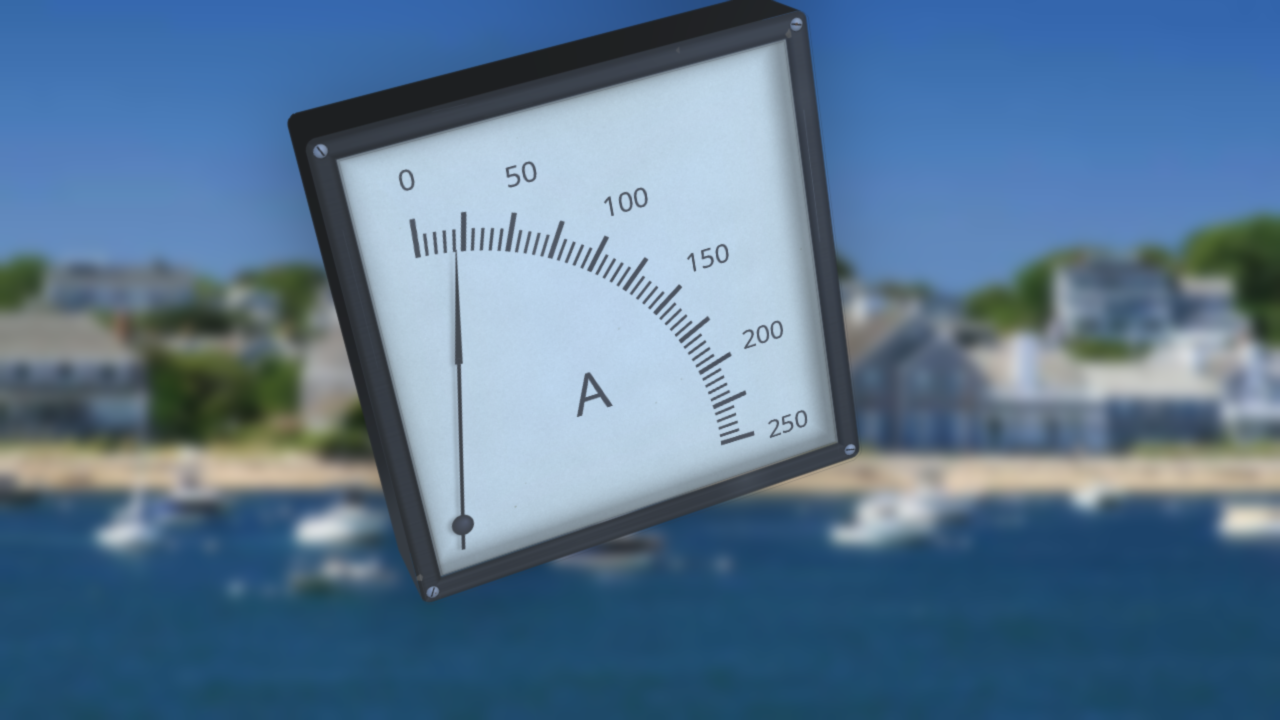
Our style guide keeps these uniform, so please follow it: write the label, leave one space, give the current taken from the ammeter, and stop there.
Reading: 20 A
